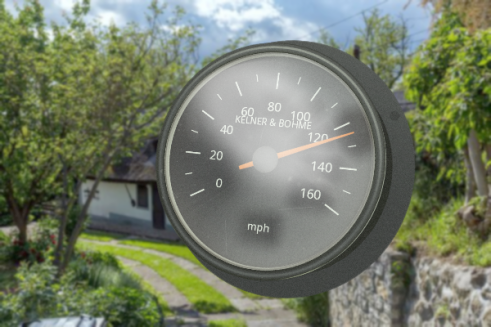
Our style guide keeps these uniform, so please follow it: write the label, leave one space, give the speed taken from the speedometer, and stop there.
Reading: 125 mph
